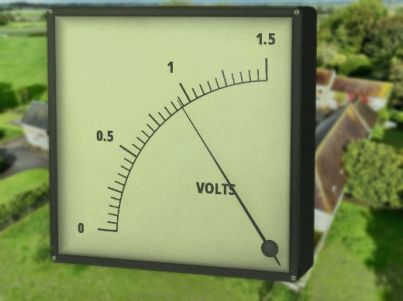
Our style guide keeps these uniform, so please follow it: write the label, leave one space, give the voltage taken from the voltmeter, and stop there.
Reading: 0.95 V
